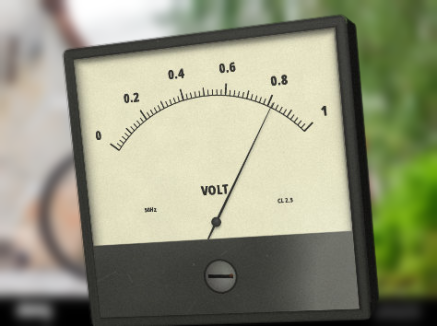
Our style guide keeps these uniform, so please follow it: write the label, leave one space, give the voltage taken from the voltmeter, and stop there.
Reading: 0.82 V
